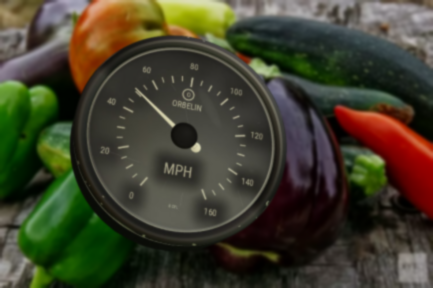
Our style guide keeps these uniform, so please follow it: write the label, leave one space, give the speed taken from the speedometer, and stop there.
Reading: 50 mph
